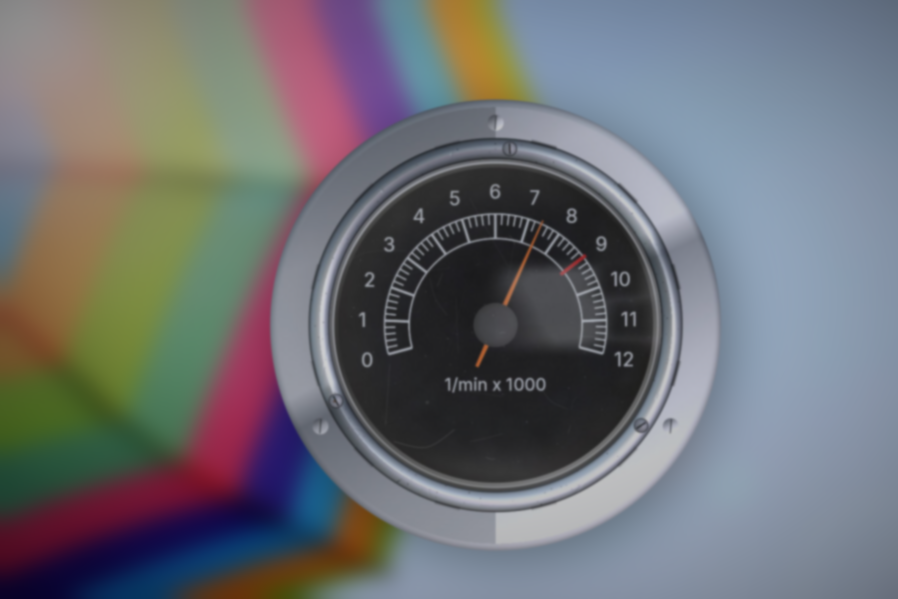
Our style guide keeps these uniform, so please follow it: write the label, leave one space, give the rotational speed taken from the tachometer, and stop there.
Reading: 7400 rpm
